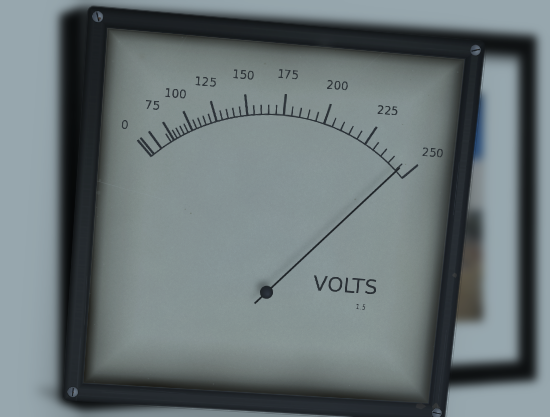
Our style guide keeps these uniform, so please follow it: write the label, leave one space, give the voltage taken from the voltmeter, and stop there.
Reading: 245 V
